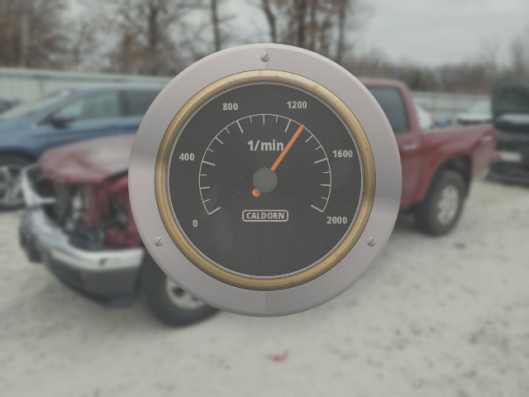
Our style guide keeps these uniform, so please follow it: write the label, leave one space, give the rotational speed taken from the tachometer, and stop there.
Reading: 1300 rpm
